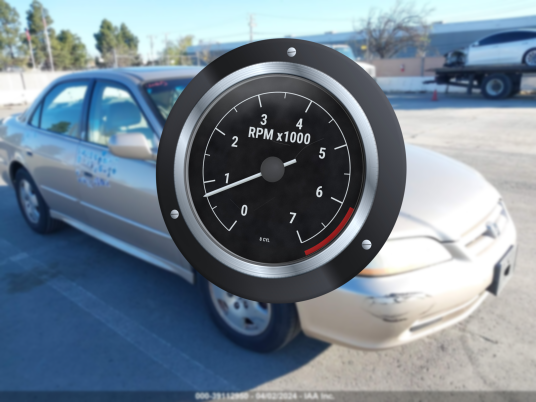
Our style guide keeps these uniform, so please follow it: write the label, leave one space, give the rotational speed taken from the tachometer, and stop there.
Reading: 750 rpm
